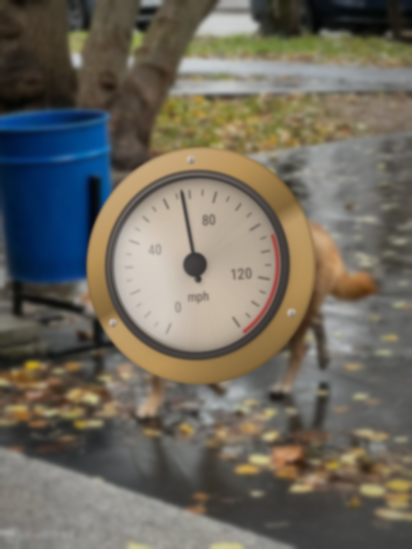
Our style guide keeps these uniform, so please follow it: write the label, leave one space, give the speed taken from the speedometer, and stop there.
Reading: 67.5 mph
